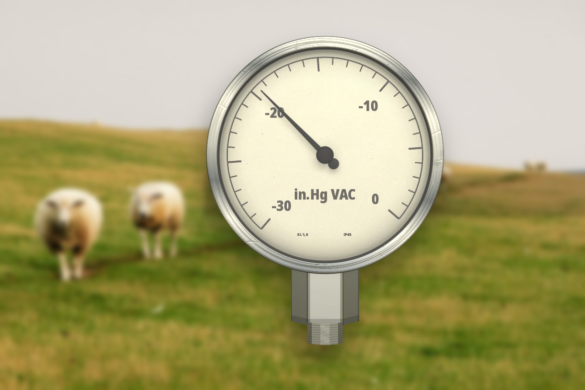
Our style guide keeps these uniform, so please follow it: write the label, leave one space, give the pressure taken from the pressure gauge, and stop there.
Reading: -19.5 inHg
